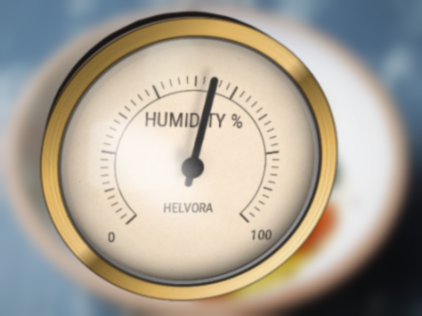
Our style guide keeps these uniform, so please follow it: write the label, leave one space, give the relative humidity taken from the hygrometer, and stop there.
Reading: 54 %
